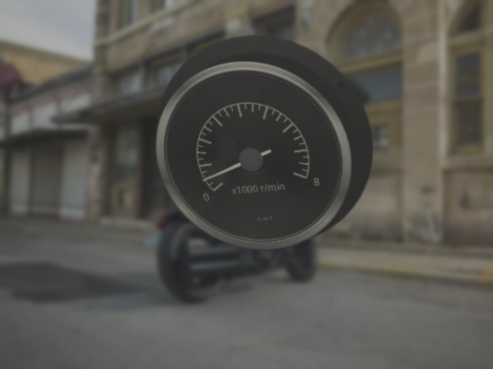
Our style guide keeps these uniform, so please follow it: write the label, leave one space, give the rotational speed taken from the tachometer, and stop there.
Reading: 500 rpm
